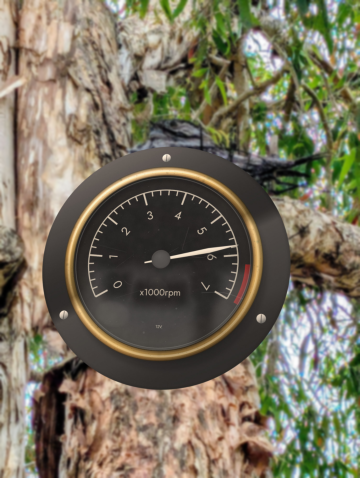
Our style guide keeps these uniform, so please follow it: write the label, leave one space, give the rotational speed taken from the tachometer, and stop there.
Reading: 5800 rpm
